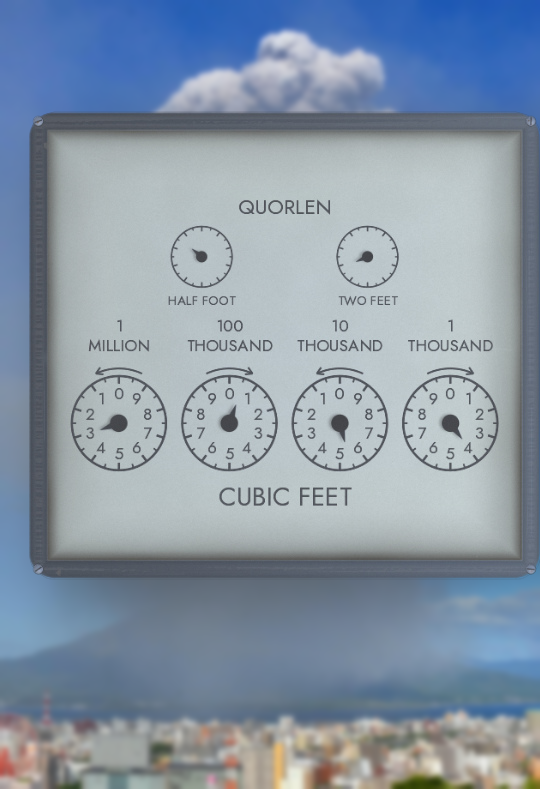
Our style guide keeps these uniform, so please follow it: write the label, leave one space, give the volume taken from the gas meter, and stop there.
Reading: 305400 ft³
